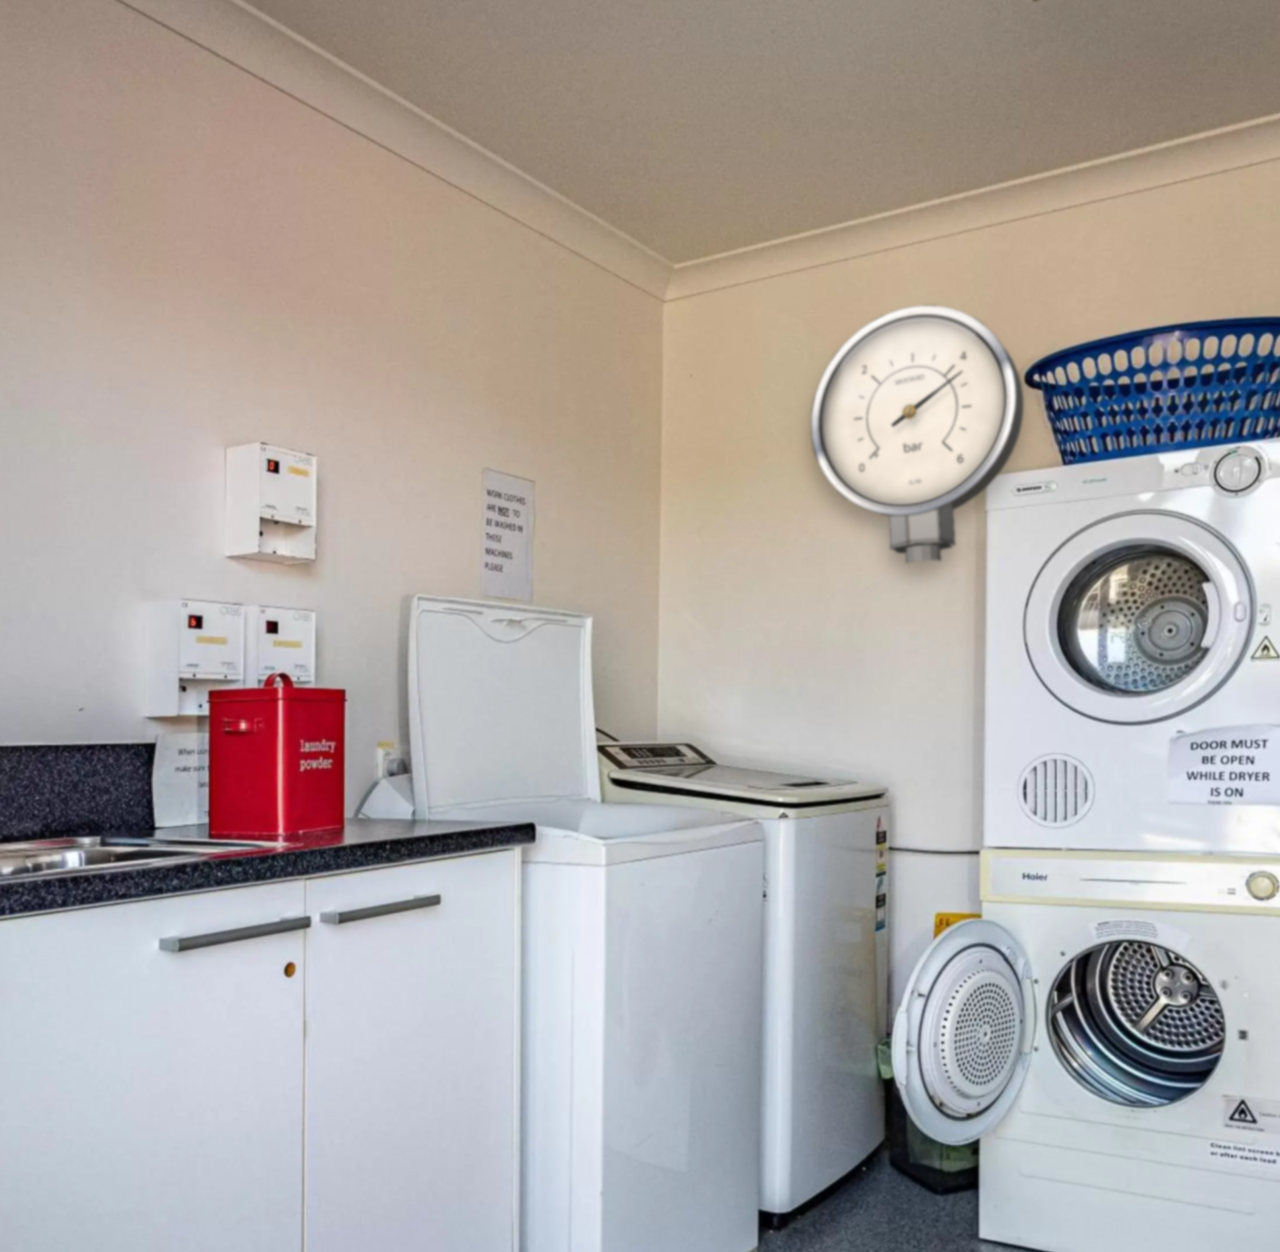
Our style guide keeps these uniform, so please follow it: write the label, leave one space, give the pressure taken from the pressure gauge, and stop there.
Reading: 4.25 bar
